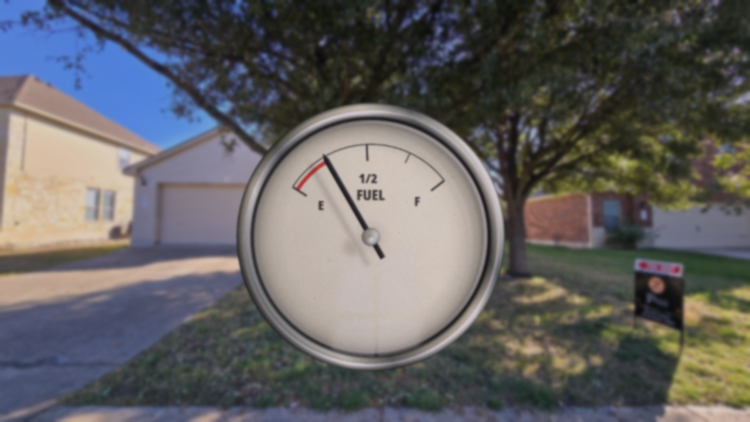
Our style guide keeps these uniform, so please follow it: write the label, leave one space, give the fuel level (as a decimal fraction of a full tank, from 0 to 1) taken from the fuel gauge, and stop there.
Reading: 0.25
